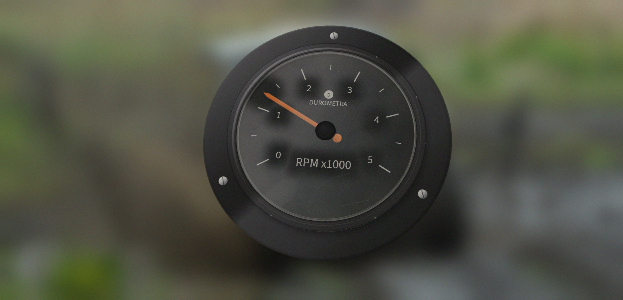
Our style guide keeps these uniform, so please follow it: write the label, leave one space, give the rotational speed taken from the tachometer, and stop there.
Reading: 1250 rpm
